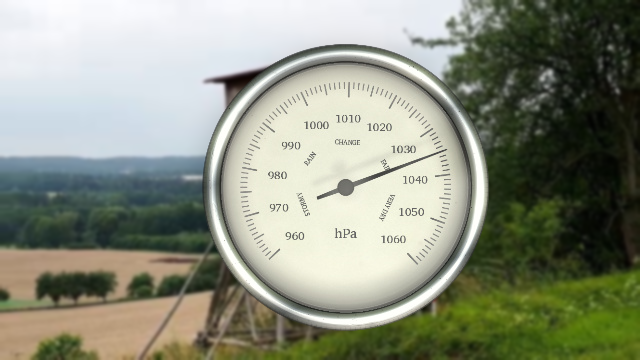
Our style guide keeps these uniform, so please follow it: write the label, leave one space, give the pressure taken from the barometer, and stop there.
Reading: 1035 hPa
